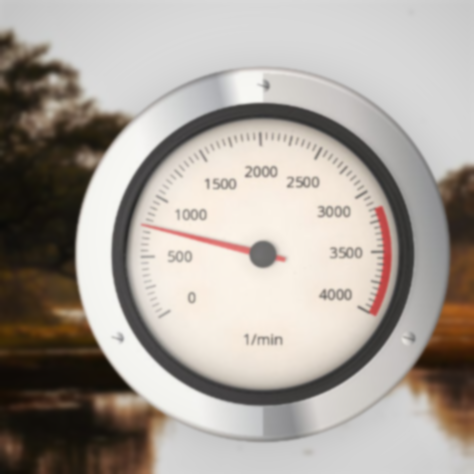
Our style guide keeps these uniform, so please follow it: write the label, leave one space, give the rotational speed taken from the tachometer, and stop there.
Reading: 750 rpm
